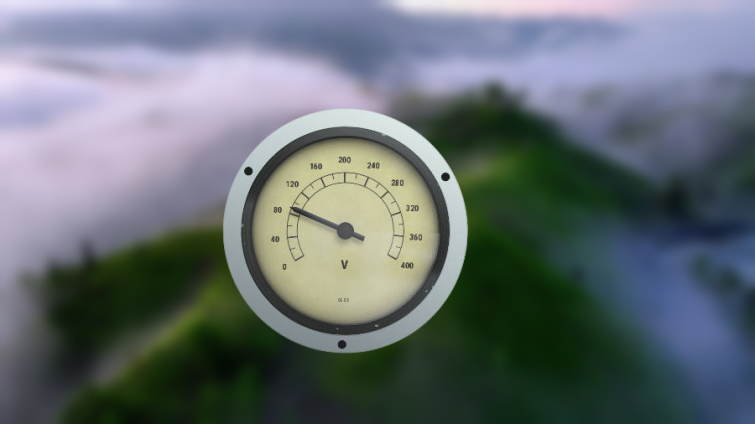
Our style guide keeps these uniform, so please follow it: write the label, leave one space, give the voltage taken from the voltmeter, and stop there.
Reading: 90 V
